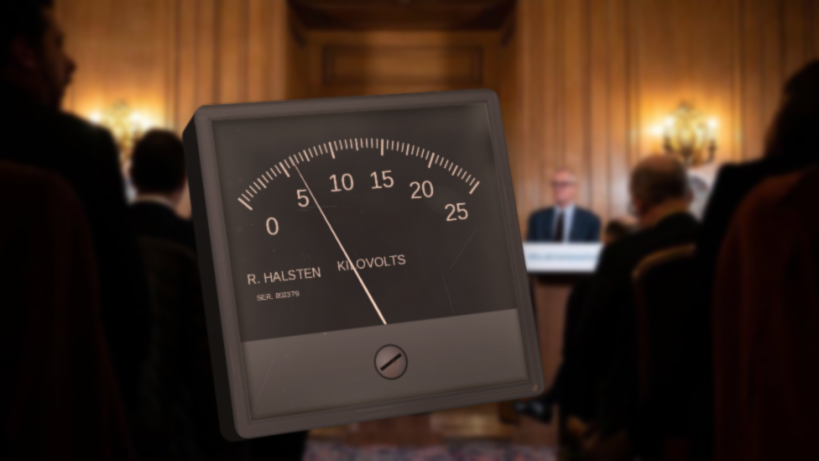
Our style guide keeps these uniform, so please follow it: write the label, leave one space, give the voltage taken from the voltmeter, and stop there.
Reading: 6 kV
